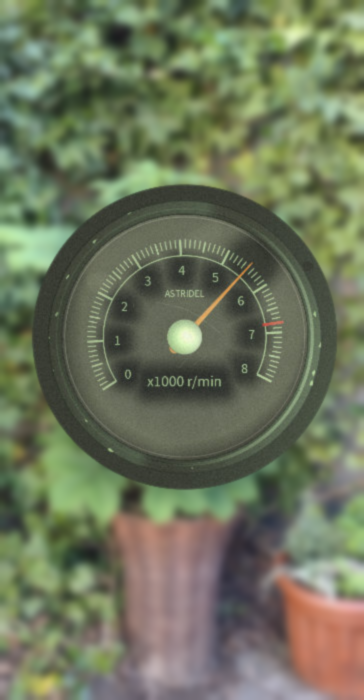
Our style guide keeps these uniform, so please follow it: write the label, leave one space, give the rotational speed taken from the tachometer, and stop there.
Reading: 5500 rpm
